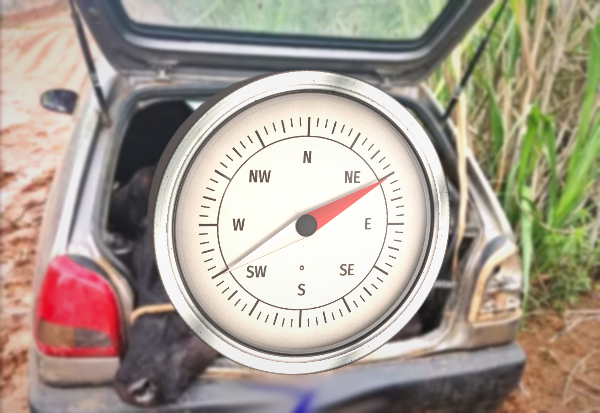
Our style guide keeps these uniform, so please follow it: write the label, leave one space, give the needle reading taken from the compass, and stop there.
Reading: 60 °
